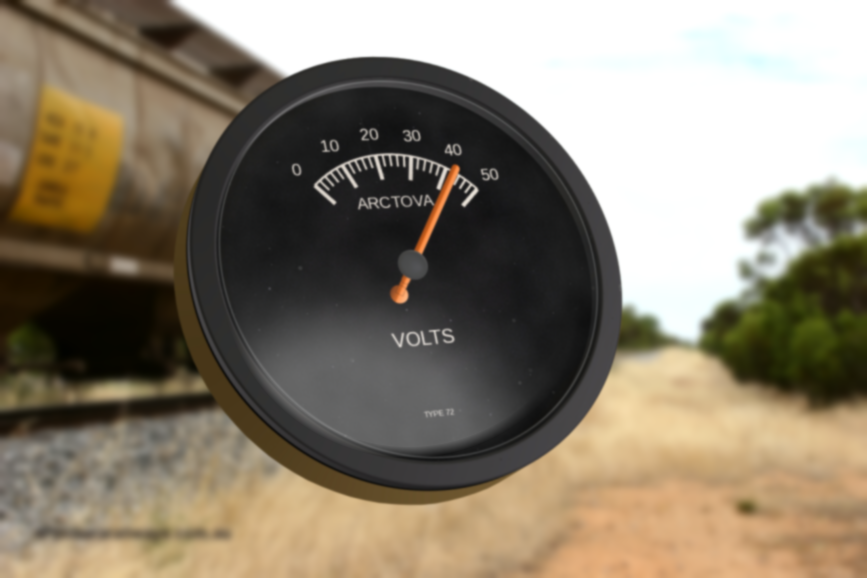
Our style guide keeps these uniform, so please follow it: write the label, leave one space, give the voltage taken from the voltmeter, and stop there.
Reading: 42 V
